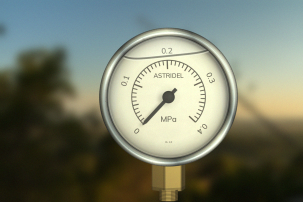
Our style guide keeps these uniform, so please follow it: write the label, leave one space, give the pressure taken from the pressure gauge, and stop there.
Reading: 0 MPa
